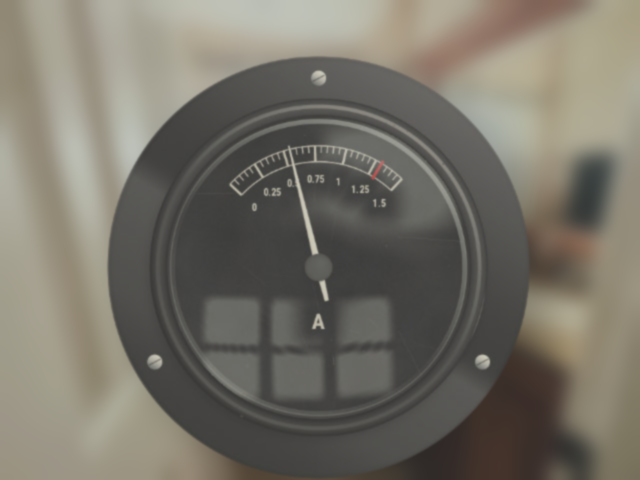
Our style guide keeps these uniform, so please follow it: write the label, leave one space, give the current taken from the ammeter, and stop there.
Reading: 0.55 A
